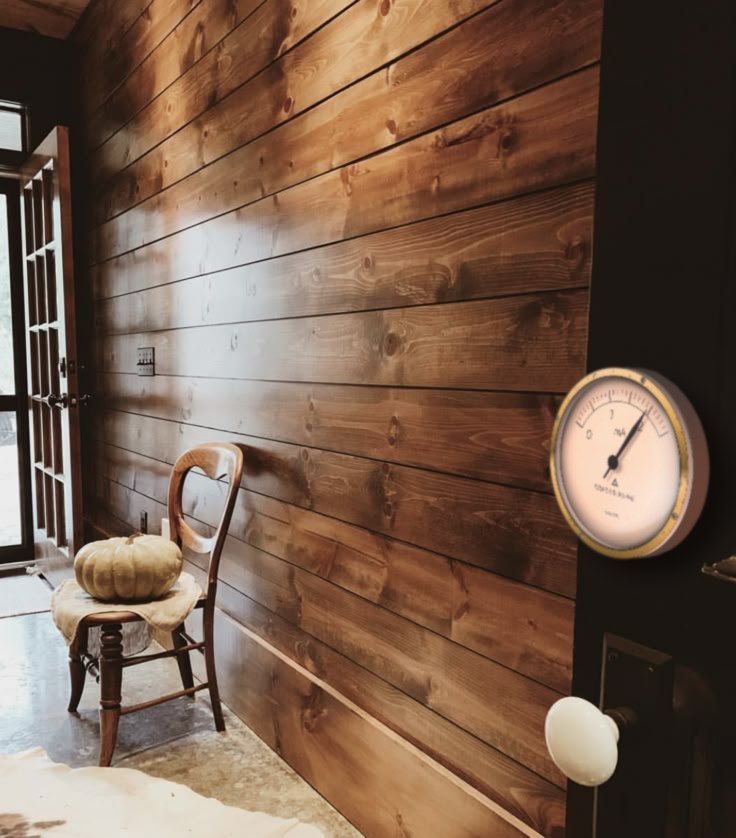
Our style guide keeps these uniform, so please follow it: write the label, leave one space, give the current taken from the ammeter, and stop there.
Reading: 2 mA
